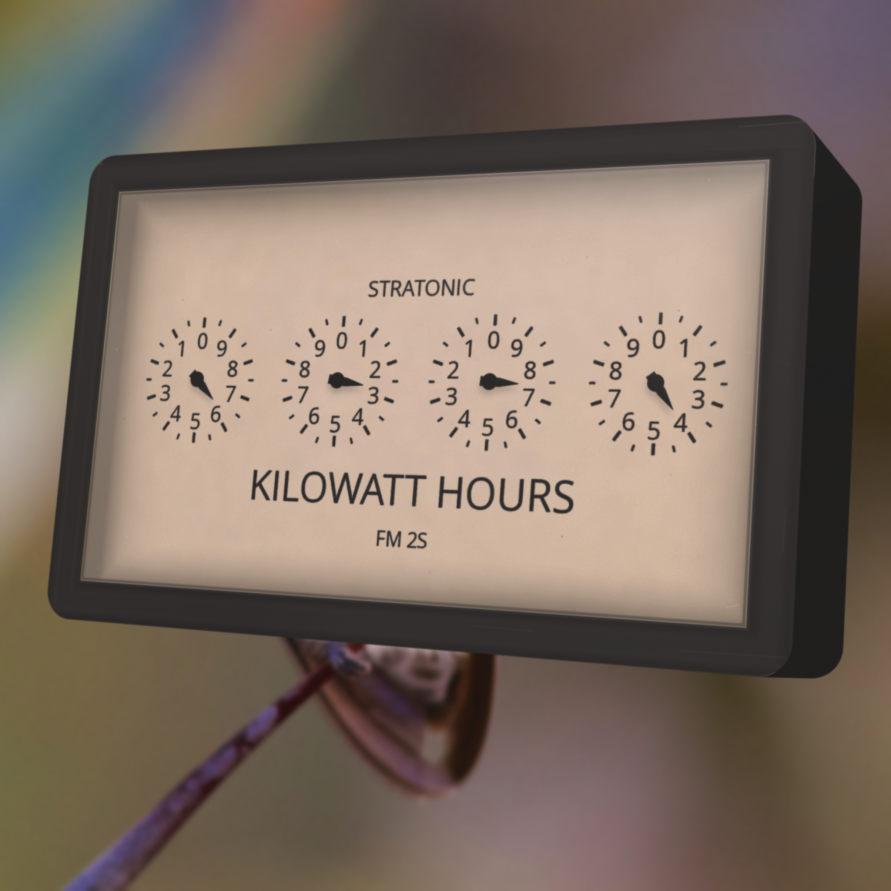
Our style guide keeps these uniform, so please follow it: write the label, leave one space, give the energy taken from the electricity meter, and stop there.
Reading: 6274 kWh
